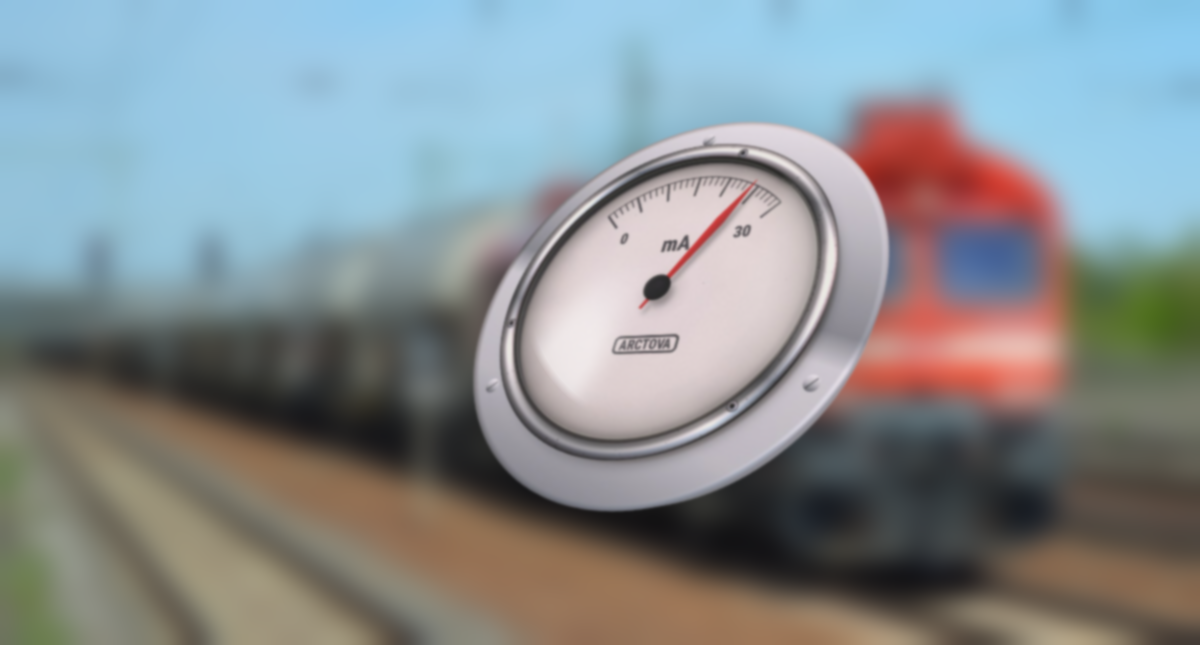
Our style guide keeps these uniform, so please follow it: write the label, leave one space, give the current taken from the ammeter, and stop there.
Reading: 25 mA
